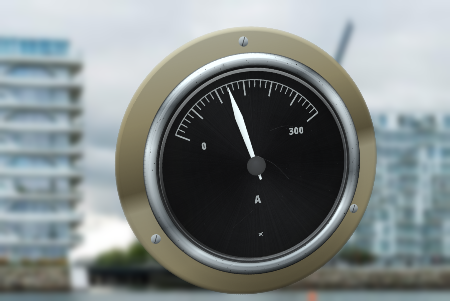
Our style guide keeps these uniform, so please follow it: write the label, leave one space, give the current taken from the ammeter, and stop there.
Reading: 120 A
